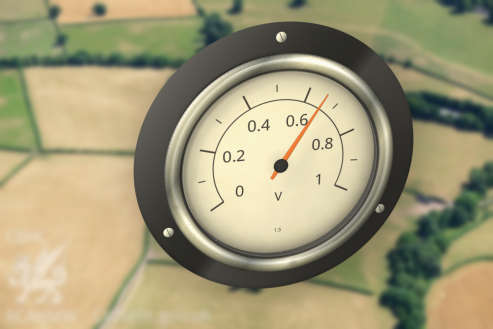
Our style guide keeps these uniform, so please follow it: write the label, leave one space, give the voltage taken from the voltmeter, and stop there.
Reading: 0.65 V
